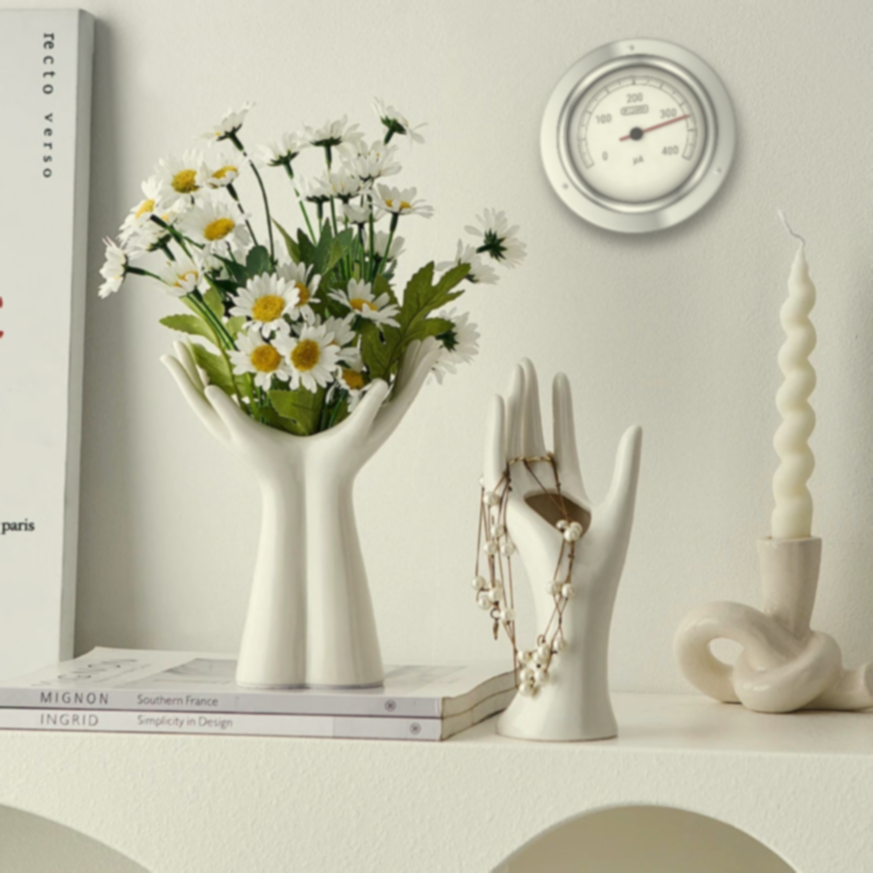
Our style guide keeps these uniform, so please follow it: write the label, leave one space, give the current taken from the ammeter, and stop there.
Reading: 325 µA
